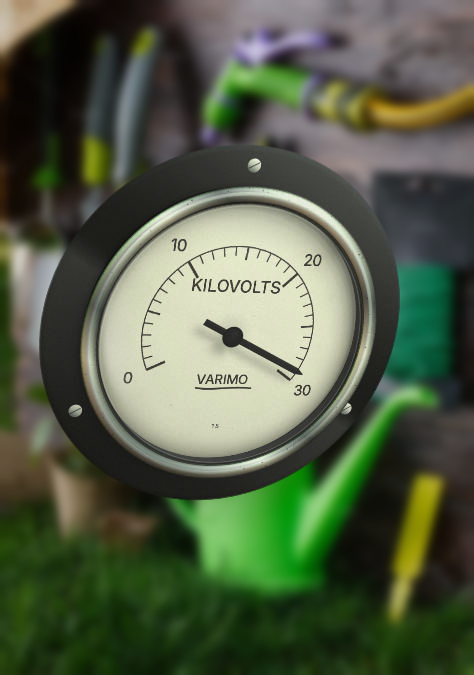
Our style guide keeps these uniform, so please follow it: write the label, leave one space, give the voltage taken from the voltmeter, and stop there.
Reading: 29 kV
